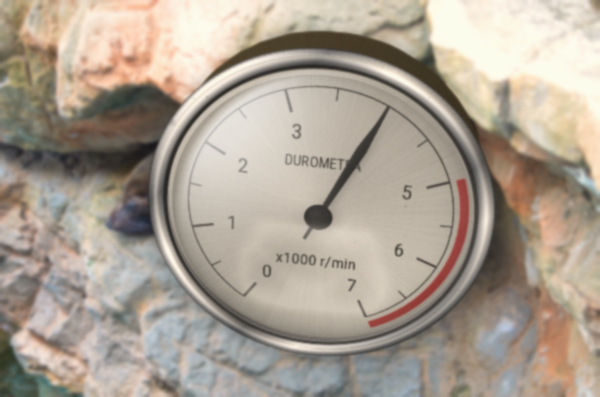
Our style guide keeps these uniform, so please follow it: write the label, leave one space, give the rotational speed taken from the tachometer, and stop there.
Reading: 4000 rpm
